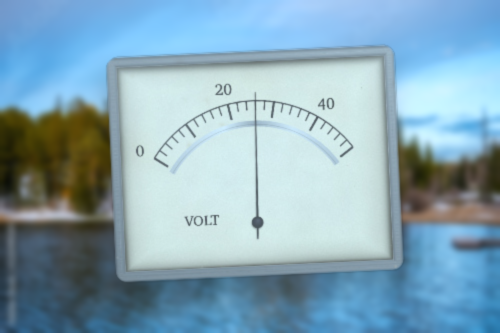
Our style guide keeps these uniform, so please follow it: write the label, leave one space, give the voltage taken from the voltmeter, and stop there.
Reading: 26 V
